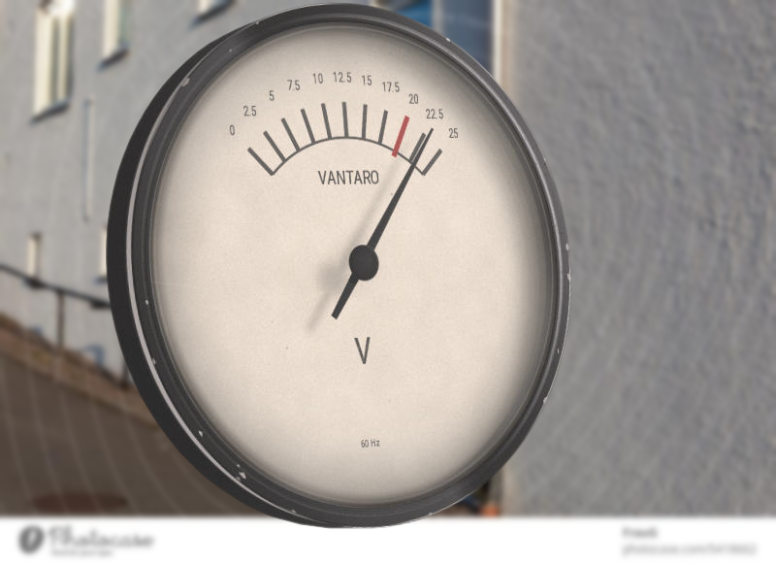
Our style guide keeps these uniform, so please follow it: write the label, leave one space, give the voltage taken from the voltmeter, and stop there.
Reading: 22.5 V
